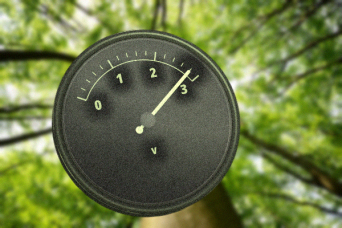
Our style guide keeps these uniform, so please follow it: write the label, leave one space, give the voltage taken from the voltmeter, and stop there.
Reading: 2.8 V
